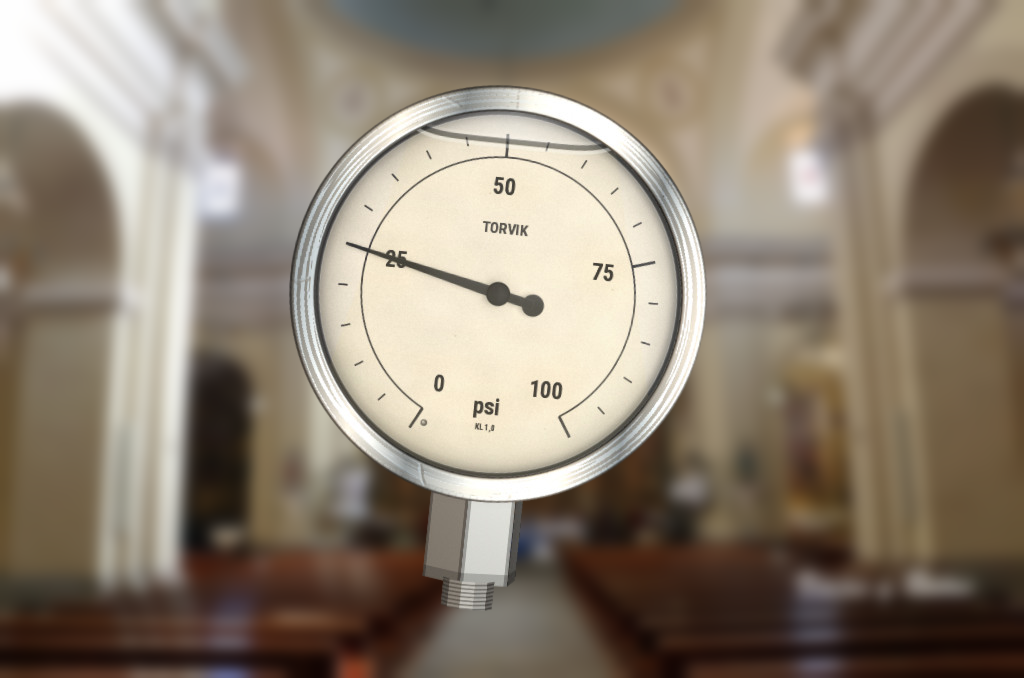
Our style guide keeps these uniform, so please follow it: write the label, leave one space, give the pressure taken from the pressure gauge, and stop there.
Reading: 25 psi
